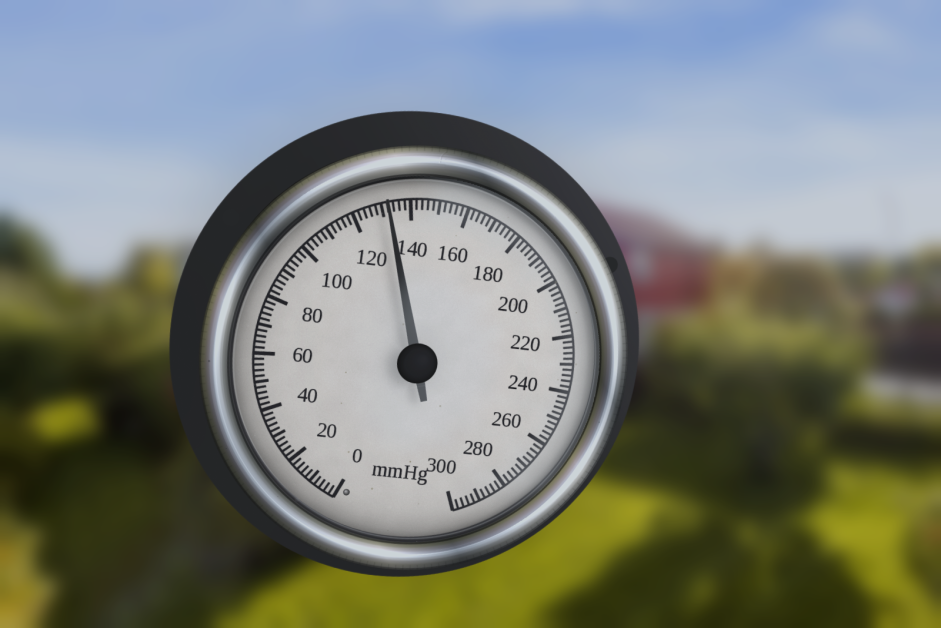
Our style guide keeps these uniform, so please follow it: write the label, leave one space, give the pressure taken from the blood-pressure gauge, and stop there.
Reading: 132 mmHg
